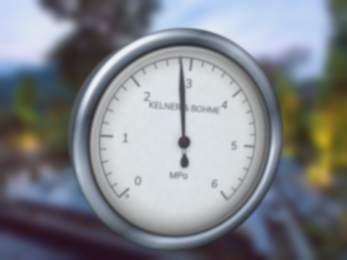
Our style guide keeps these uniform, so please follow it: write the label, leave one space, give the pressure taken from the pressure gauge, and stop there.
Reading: 2.8 MPa
